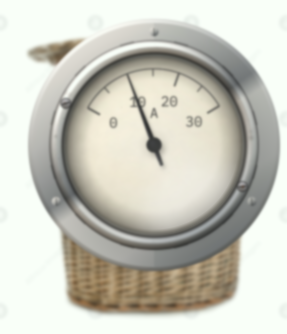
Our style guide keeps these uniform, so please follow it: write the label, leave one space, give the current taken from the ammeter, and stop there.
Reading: 10 A
